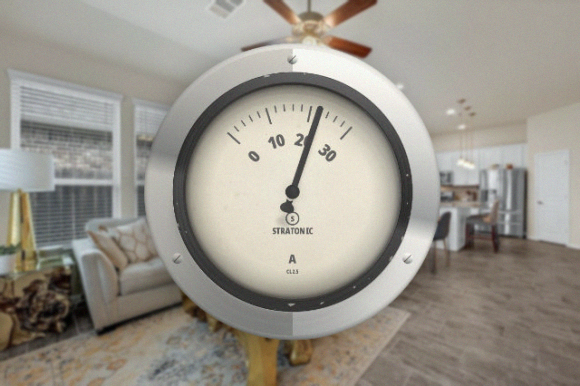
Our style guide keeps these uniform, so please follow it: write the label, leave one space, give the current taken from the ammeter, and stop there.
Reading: 22 A
